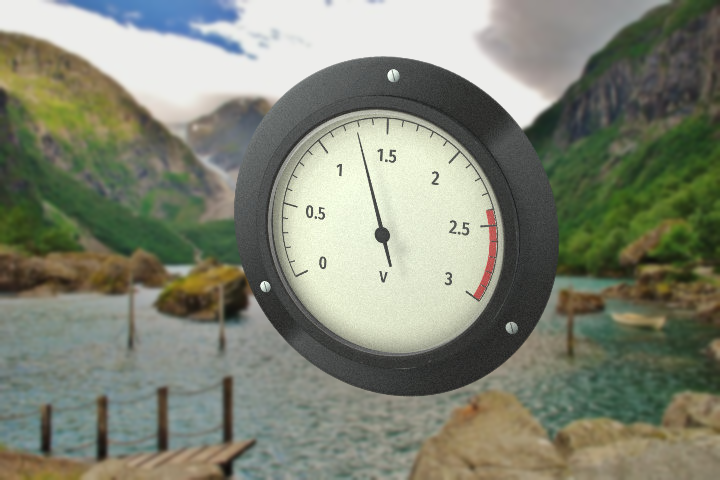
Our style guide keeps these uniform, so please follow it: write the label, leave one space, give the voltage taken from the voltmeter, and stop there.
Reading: 1.3 V
